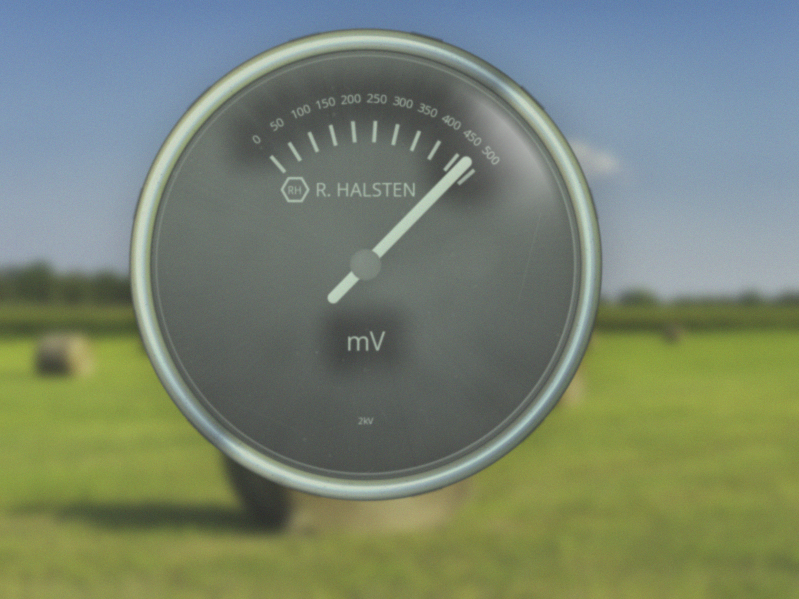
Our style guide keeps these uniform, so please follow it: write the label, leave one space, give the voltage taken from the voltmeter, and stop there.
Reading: 475 mV
